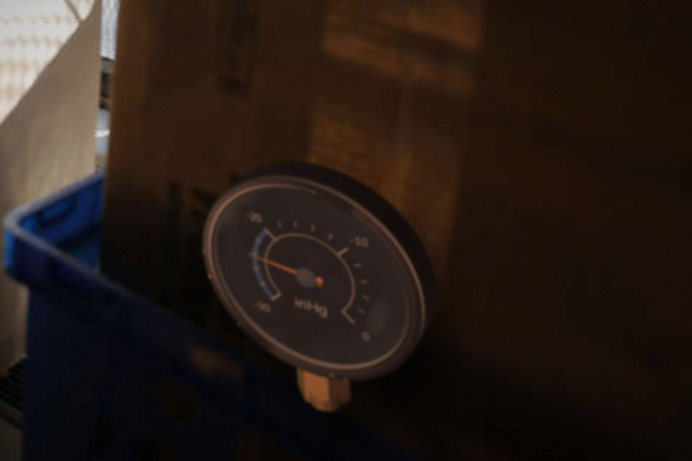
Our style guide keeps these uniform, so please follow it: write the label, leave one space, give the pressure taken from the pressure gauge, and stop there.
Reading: -24 inHg
